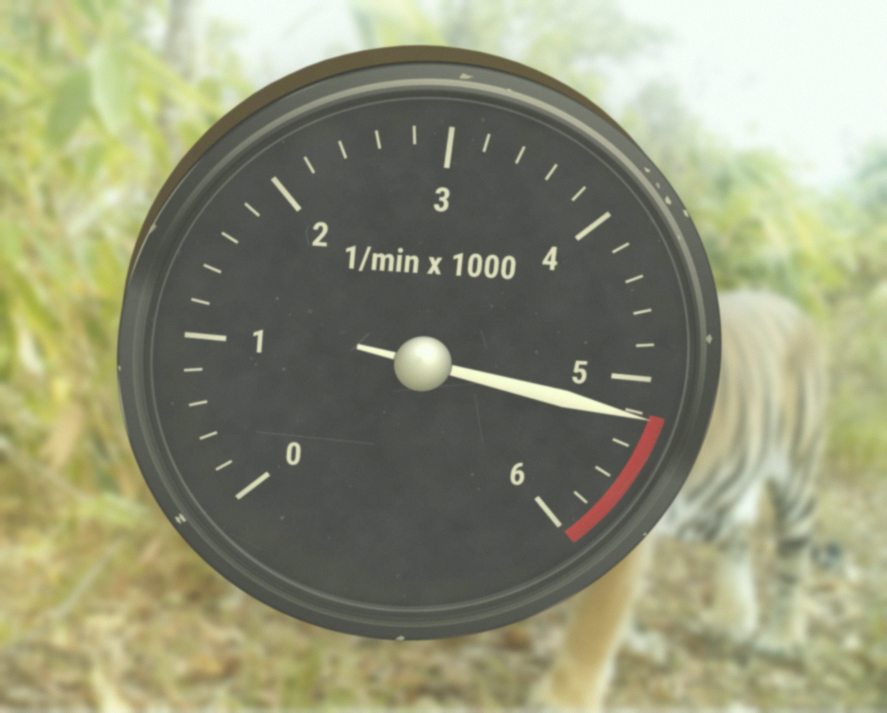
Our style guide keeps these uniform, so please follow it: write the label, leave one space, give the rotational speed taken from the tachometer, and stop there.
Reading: 5200 rpm
